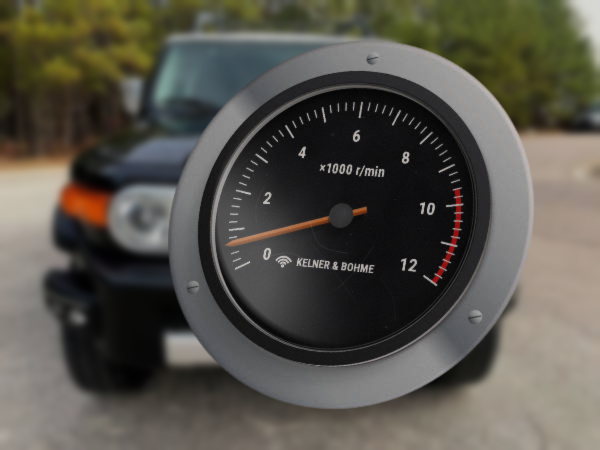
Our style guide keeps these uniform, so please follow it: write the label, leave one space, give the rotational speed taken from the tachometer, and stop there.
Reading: 600 rpm
